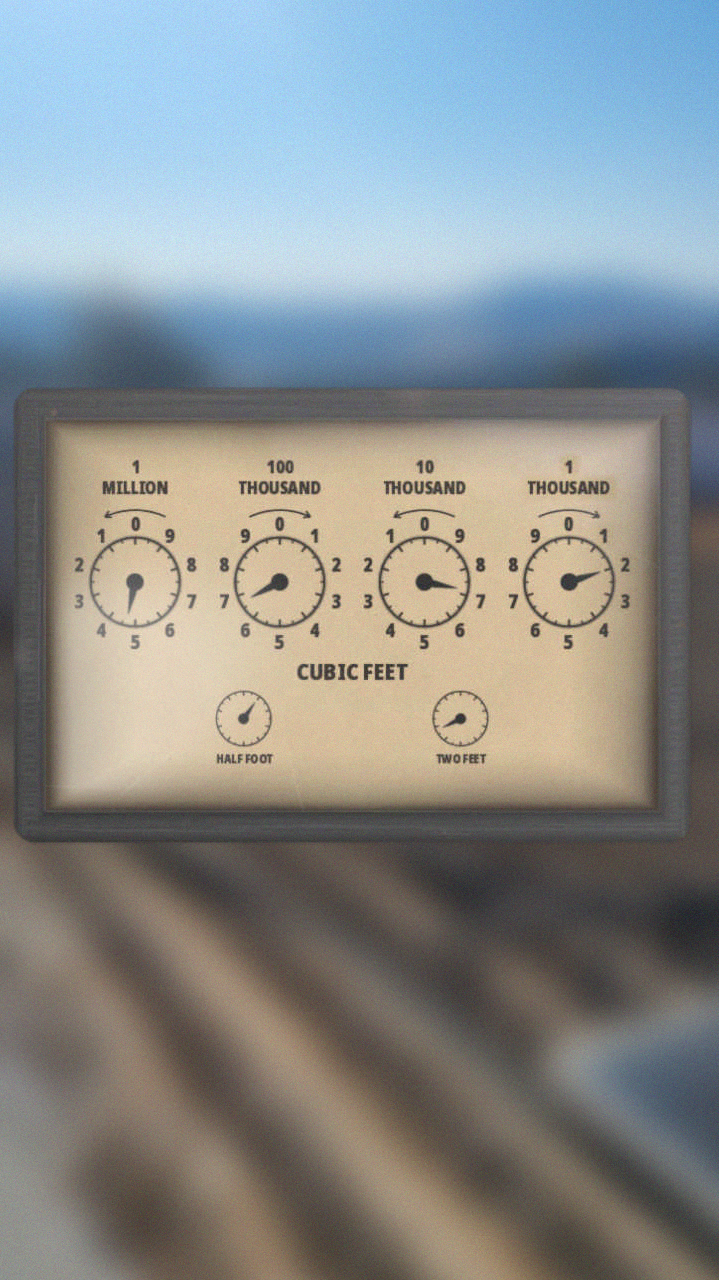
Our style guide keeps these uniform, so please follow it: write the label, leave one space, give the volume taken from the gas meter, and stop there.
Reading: 467200 ft³
